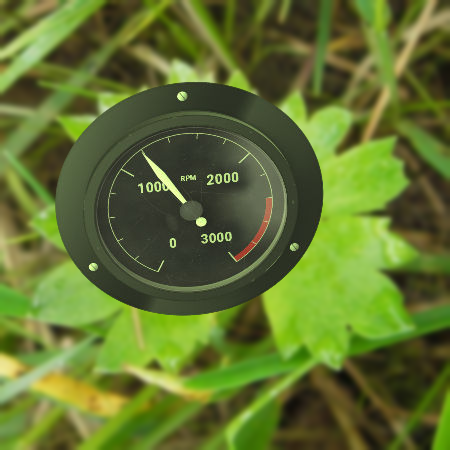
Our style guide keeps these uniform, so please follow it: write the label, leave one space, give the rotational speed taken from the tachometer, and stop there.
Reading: 1200 rpm
